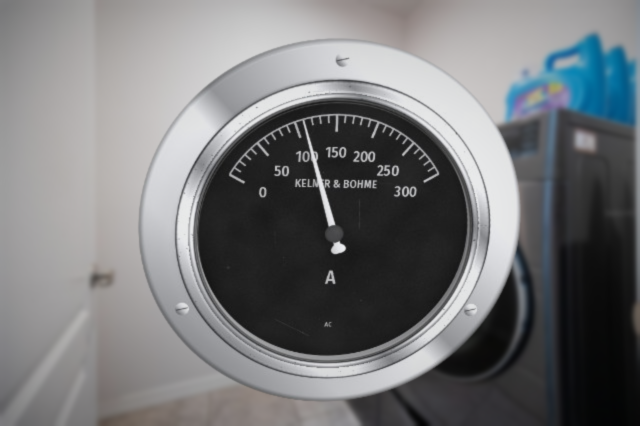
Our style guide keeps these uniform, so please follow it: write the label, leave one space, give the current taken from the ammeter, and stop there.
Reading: 110 A
